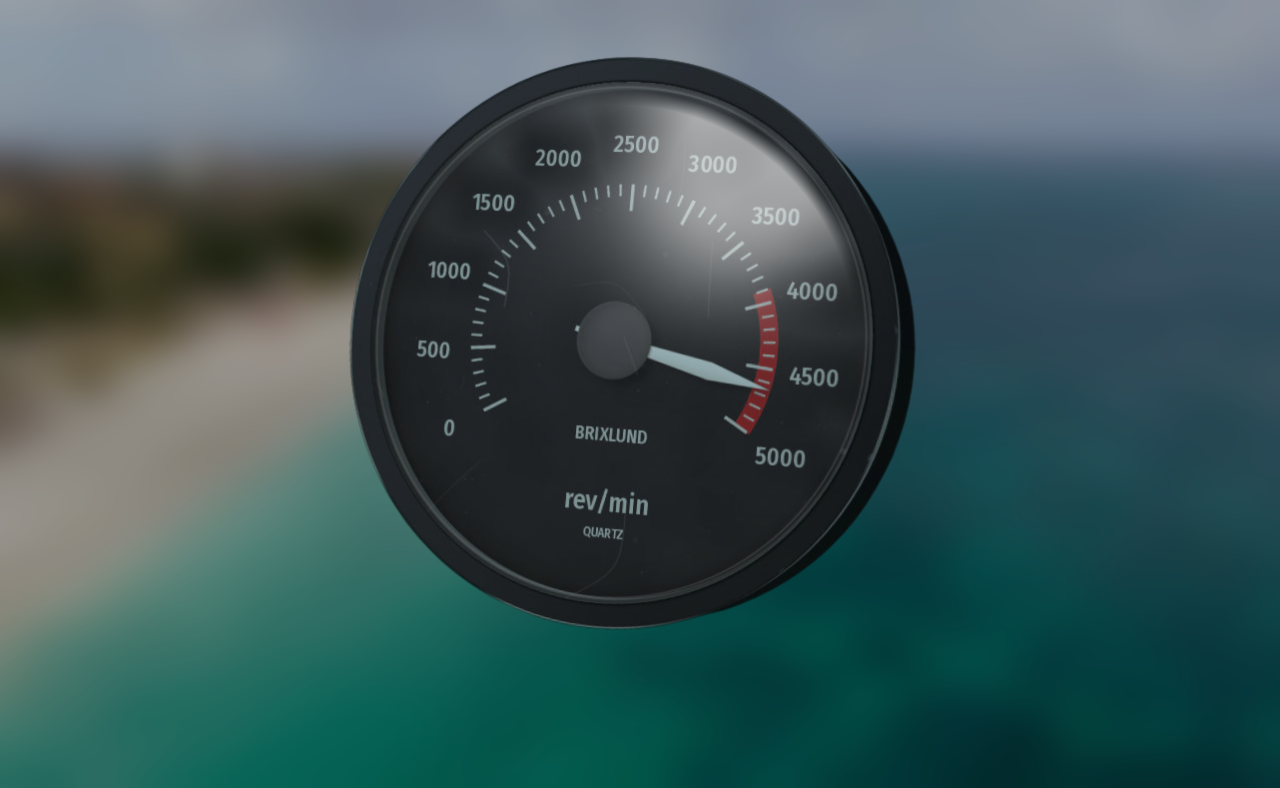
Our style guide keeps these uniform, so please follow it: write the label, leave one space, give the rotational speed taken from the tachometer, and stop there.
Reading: 4650 rpm
